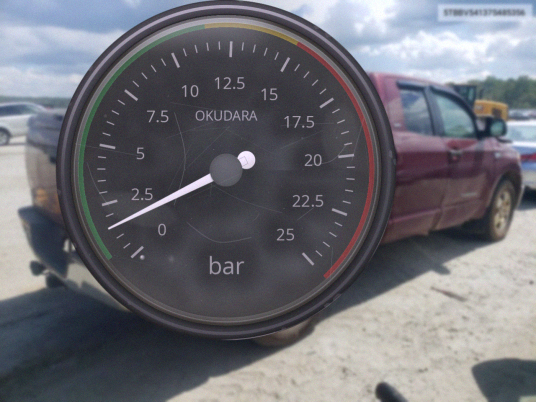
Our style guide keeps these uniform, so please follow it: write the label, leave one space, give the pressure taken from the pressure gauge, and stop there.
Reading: 1.5 bar
